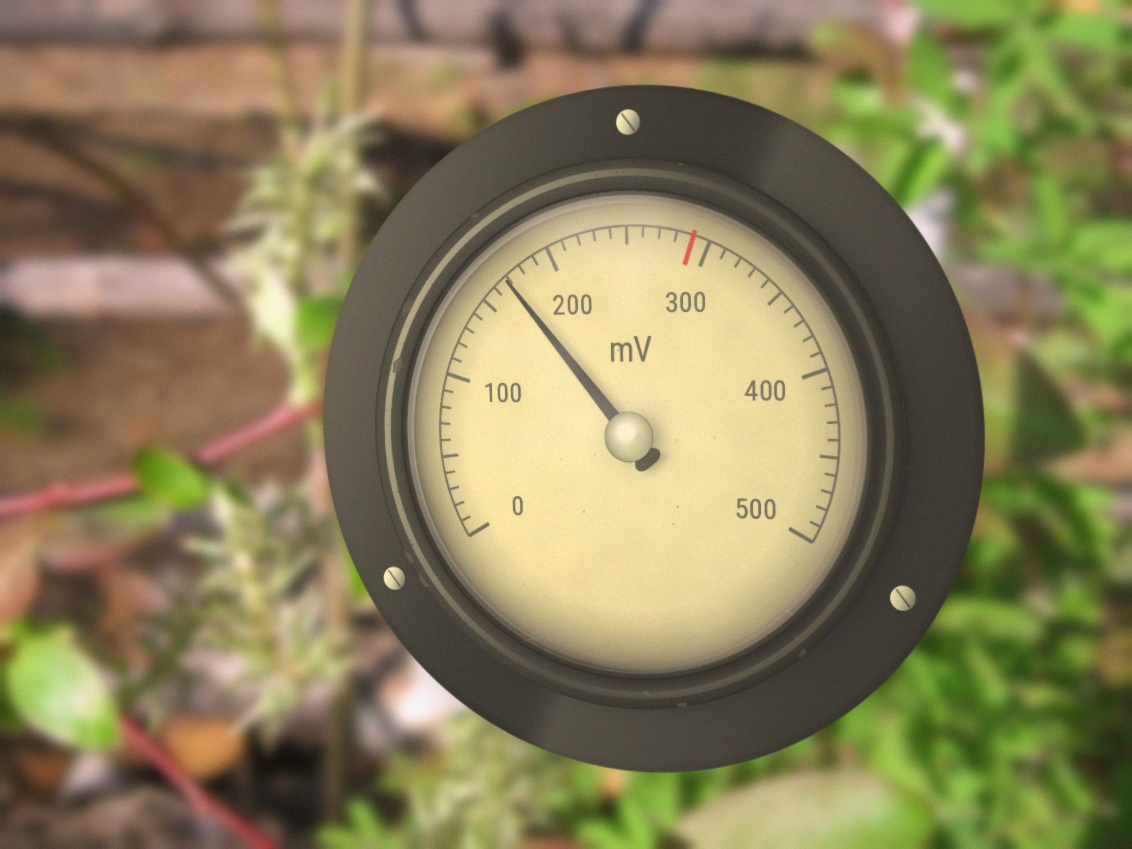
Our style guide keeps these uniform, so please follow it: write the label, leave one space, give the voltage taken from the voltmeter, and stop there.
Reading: 170 mV
